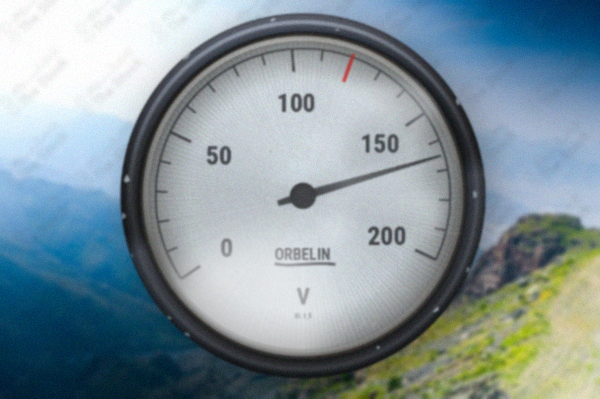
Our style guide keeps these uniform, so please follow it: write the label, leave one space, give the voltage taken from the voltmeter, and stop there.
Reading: 165 V
